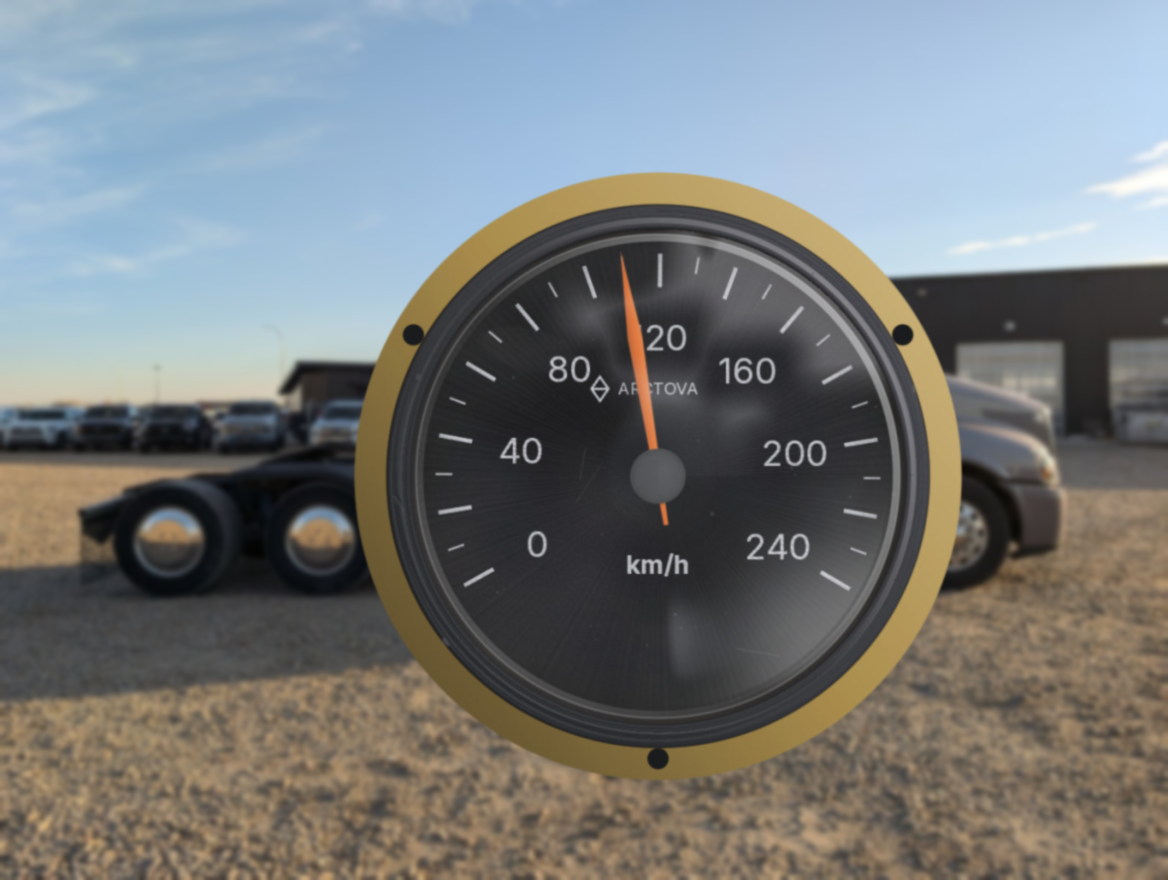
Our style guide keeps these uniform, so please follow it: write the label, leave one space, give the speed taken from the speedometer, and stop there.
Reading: 110 km/h
